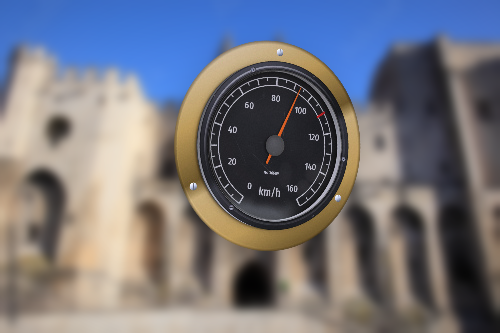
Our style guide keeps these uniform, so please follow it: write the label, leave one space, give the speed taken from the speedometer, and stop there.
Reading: 92.5 km/h
